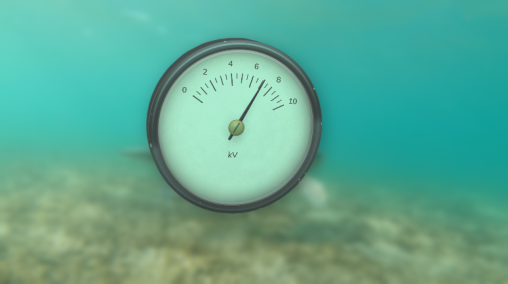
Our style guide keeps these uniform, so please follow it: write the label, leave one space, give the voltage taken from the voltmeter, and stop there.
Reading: 7 kV
